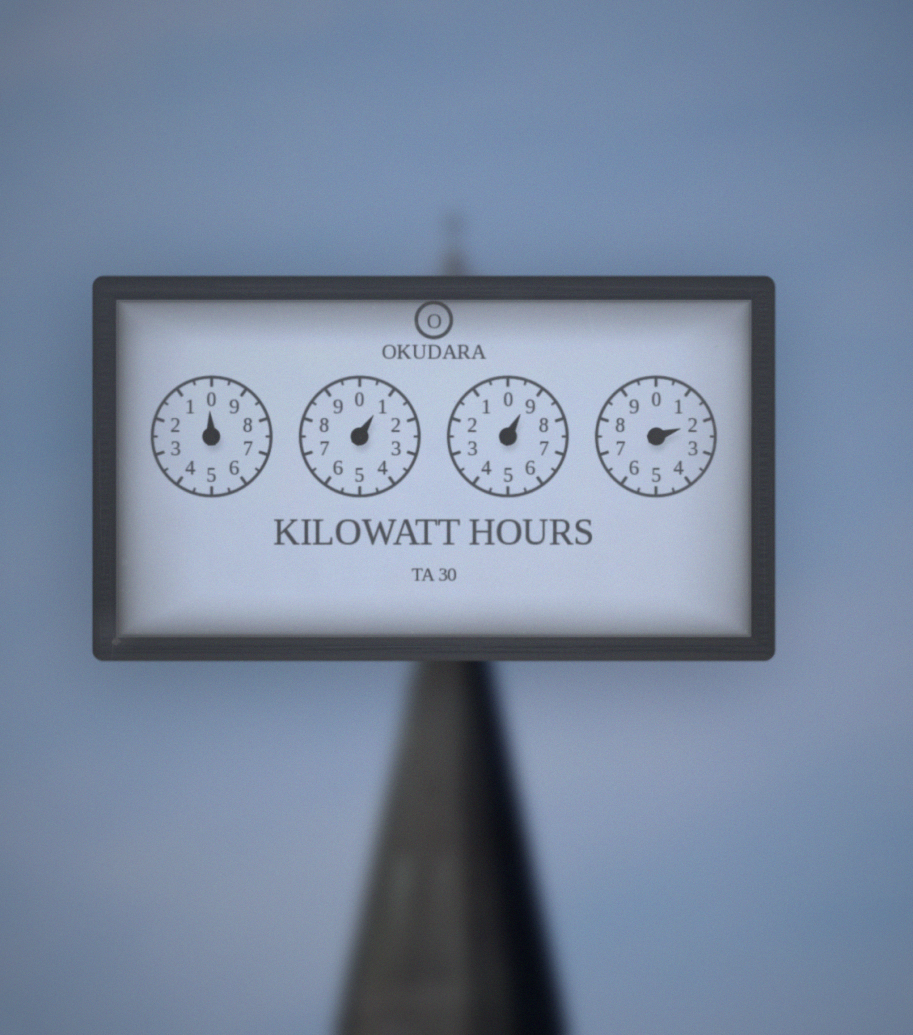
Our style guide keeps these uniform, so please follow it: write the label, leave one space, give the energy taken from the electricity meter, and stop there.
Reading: 92 kWh
